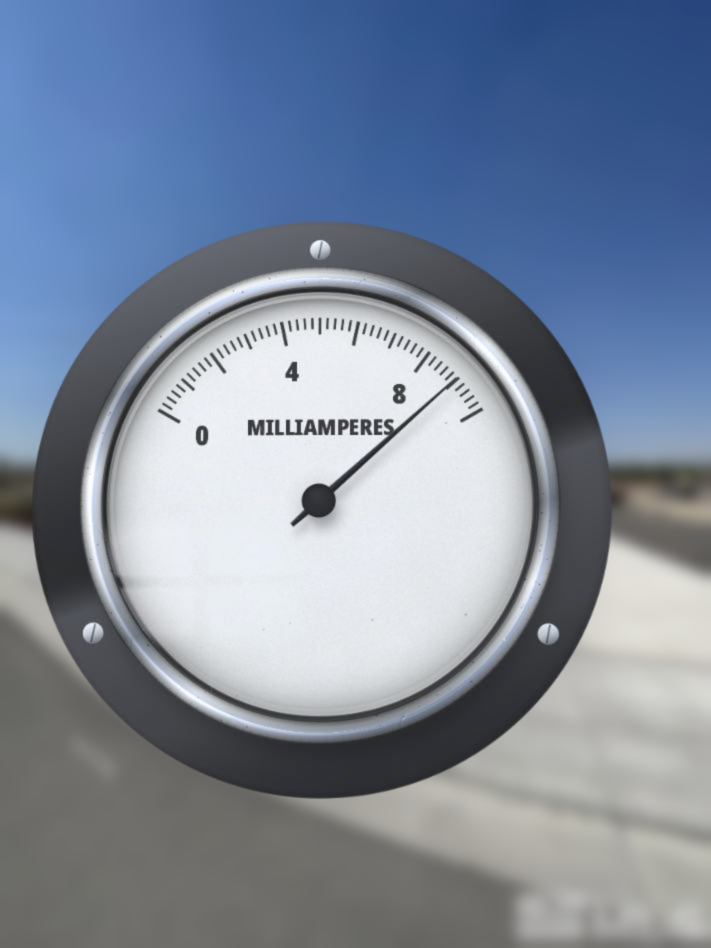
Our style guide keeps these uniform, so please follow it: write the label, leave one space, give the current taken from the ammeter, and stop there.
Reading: 9 mA
